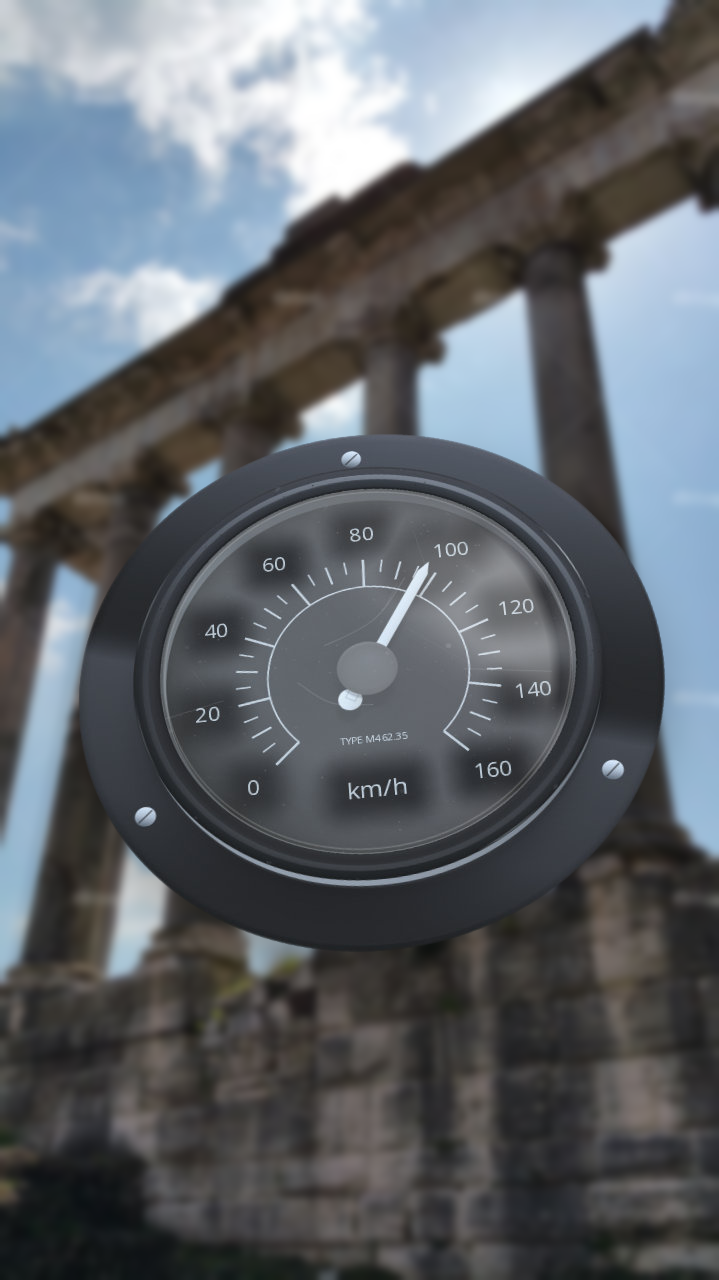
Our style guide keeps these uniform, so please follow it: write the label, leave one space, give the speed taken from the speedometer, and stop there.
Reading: 97.5 km/h
